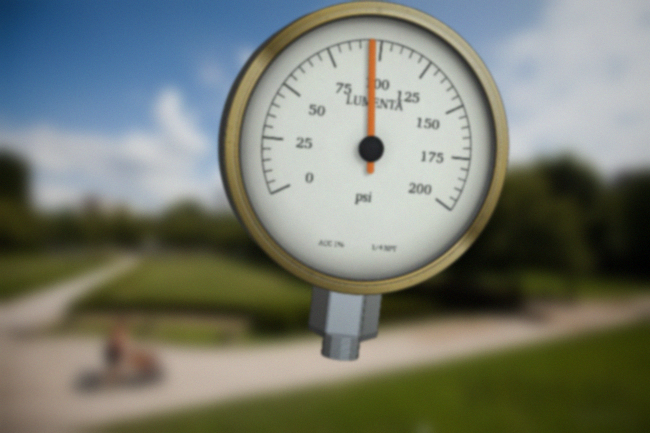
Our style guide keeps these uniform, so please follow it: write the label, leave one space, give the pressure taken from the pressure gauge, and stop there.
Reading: 95 psi
